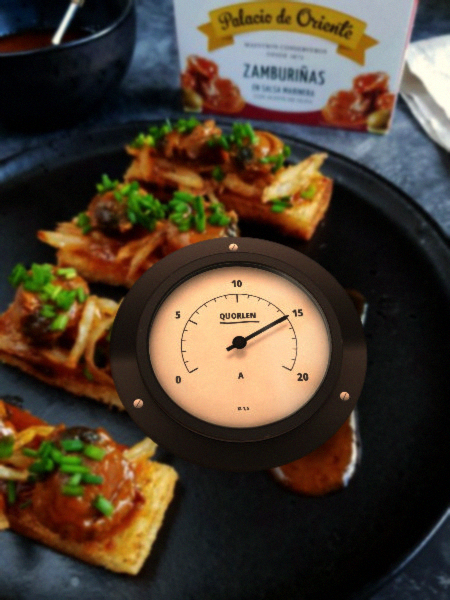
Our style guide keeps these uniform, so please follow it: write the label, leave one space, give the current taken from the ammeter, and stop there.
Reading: 15 A
